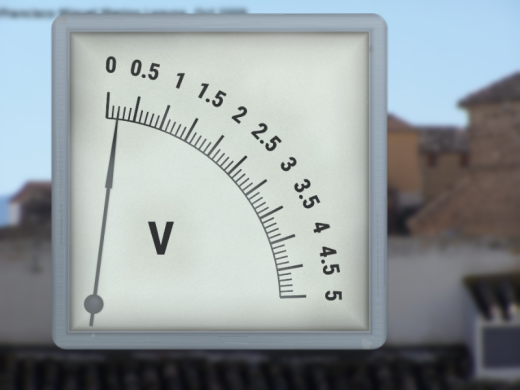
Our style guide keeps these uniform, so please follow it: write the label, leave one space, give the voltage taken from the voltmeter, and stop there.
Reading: 0.2 V
